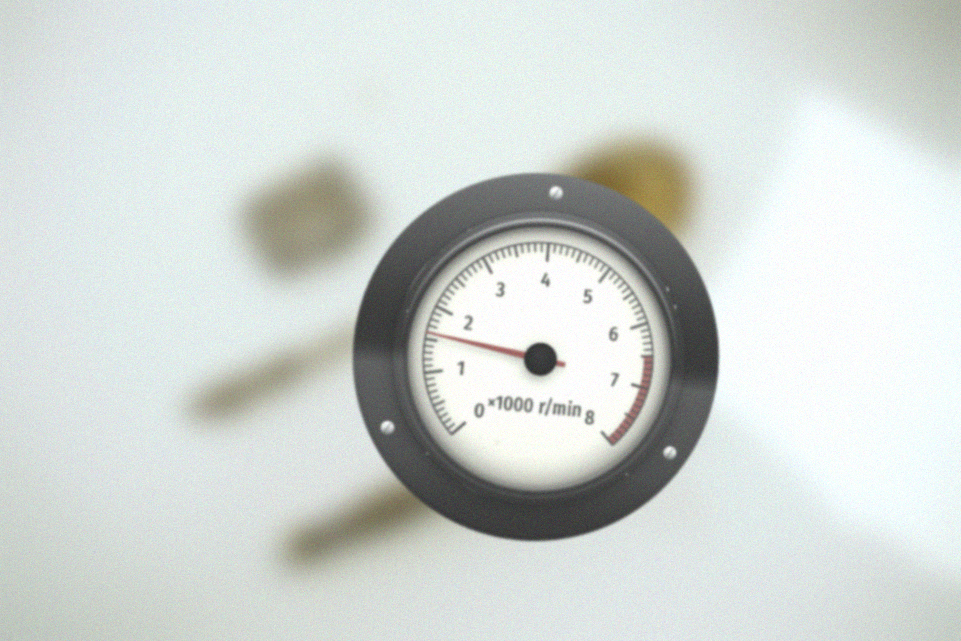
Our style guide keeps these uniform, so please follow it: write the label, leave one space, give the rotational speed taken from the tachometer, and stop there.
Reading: 1600 rpm
